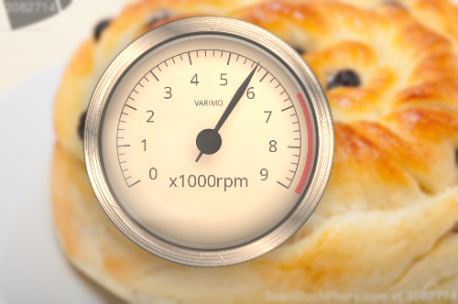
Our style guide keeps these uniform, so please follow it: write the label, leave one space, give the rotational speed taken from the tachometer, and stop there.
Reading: 5700 rpm
